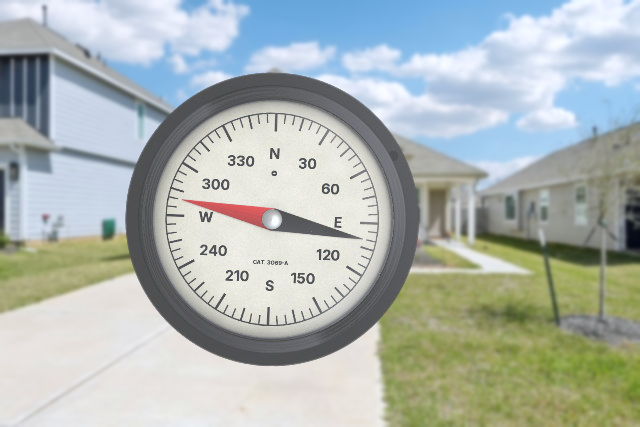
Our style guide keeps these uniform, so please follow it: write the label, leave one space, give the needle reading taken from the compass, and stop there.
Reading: 280 °
